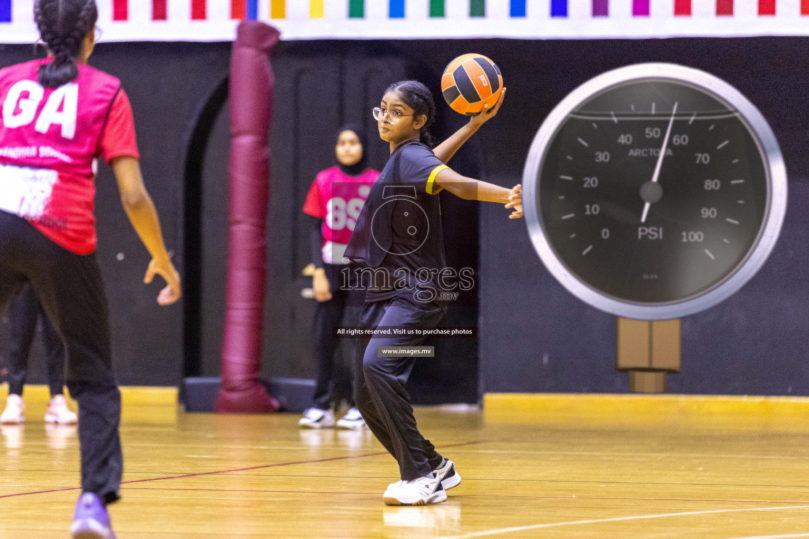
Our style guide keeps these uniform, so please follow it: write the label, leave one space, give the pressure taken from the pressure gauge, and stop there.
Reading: 55 psi
